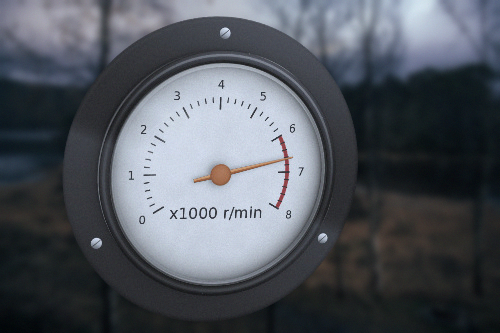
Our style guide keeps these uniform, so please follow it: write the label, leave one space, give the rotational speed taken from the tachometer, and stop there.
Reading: 6600 rpm
